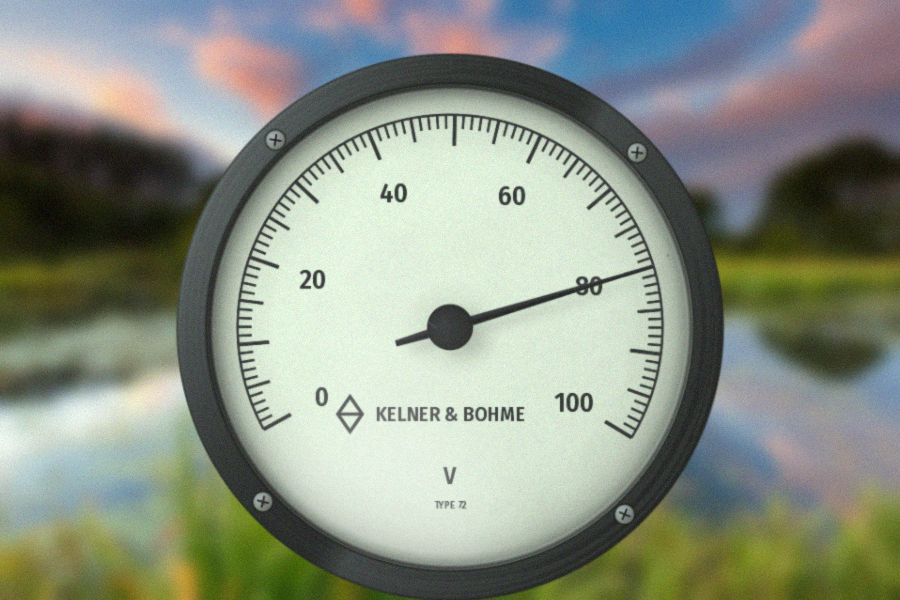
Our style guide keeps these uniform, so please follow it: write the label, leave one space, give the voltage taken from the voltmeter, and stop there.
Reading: 80 V
